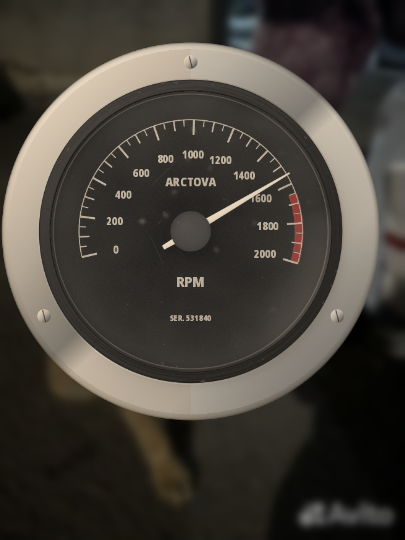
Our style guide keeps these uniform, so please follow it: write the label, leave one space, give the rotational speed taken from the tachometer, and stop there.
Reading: 1550 rpm
